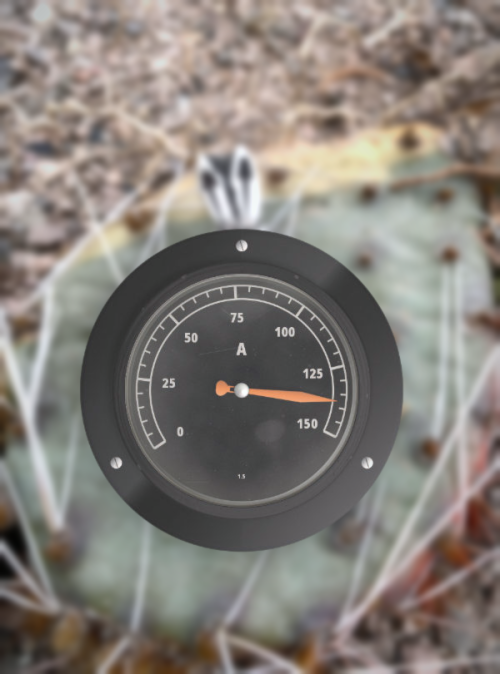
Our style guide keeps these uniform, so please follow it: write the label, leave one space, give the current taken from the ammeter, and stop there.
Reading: 137.5 A
